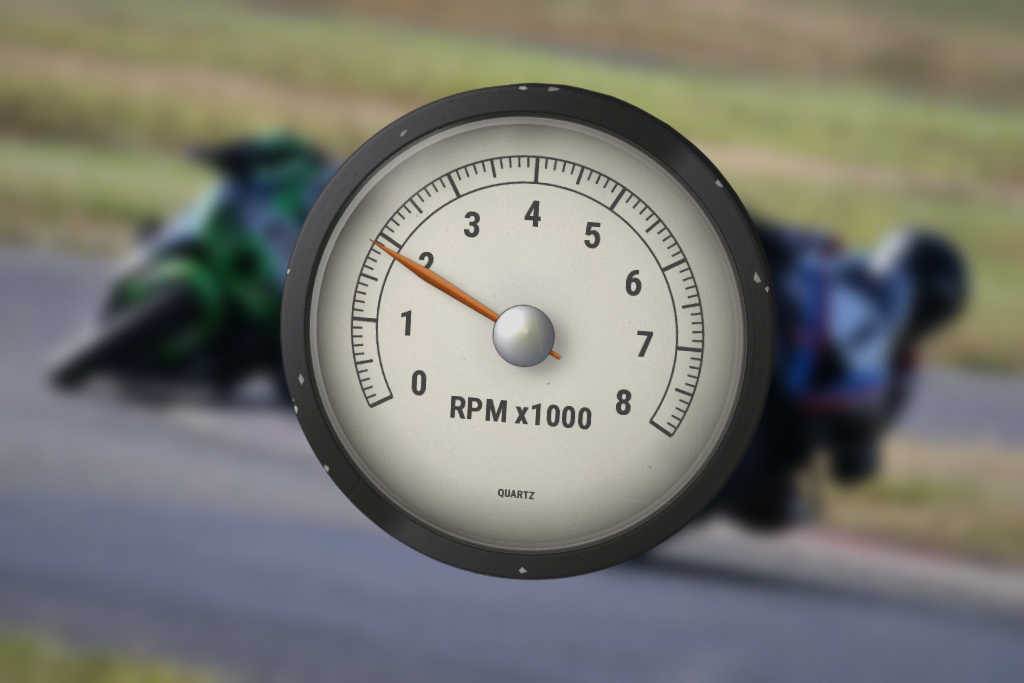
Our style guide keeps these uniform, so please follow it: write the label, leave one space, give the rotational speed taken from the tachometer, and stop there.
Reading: 1900 rpm
